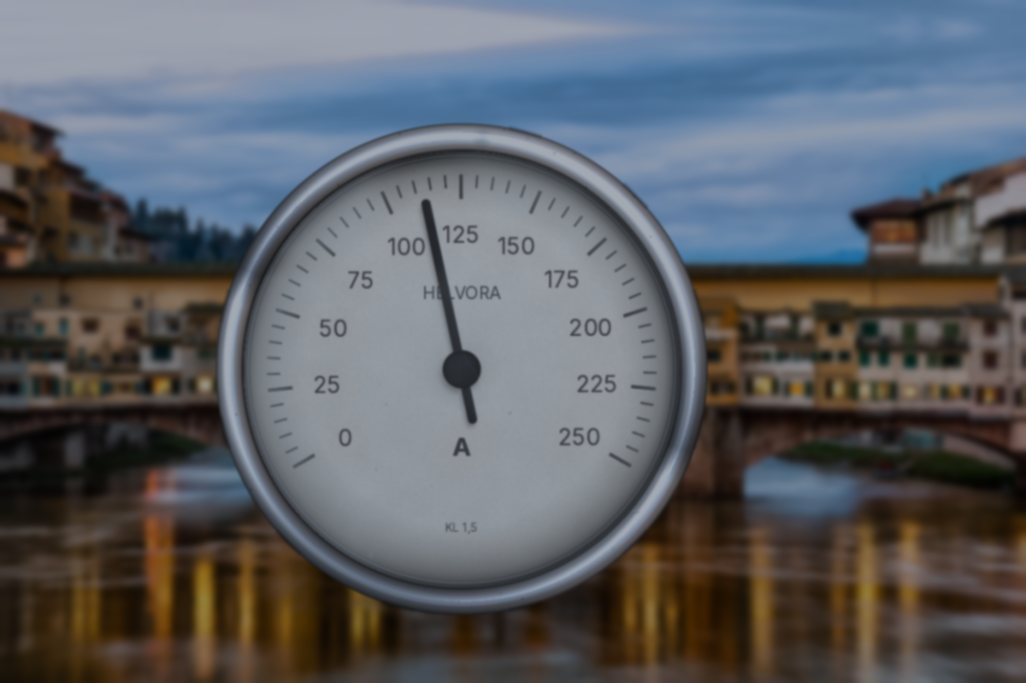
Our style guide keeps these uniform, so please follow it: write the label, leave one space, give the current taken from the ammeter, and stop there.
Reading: 112.5 A
